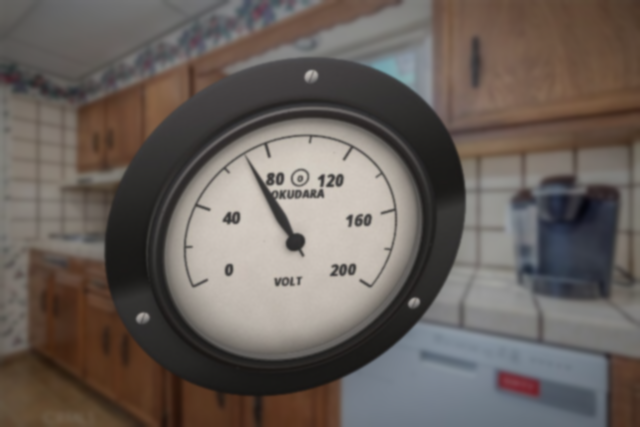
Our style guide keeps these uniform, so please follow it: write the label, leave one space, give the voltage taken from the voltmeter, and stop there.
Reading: 70 V
